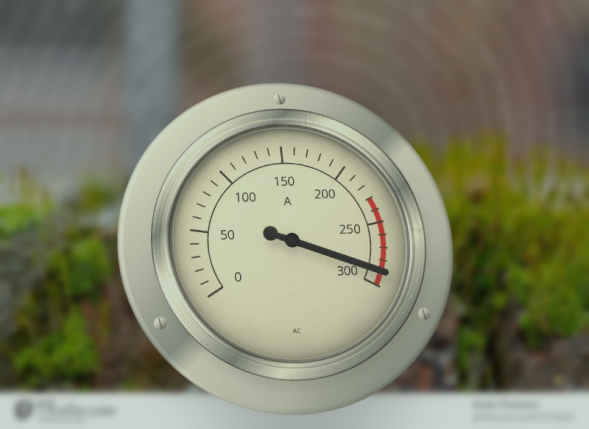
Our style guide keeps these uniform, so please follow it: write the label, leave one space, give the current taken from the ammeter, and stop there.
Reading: 290 A
